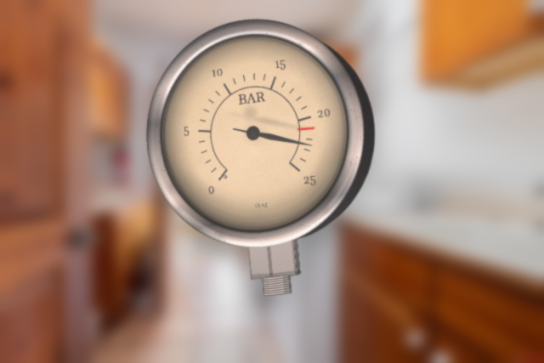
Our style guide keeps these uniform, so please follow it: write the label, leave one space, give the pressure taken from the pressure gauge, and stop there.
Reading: 22.5 bar
